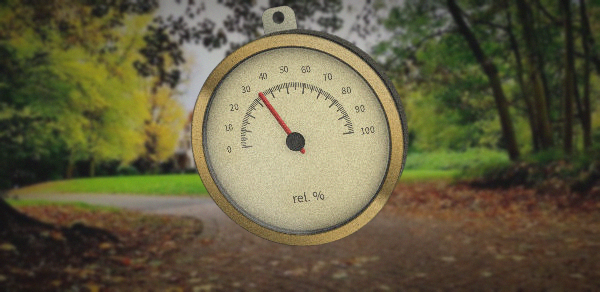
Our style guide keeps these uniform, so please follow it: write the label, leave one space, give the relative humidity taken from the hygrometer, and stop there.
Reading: 35 %
